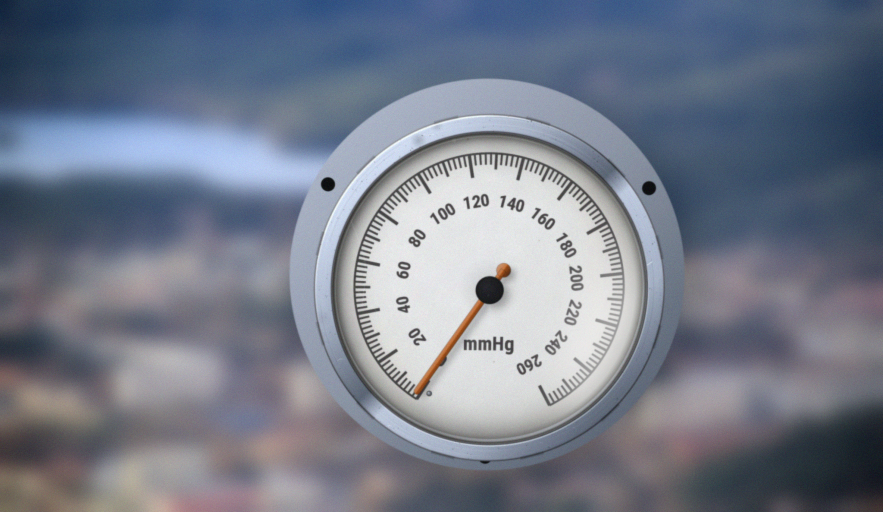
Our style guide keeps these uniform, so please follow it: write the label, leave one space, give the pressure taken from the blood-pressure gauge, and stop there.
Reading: 2 mmHg
